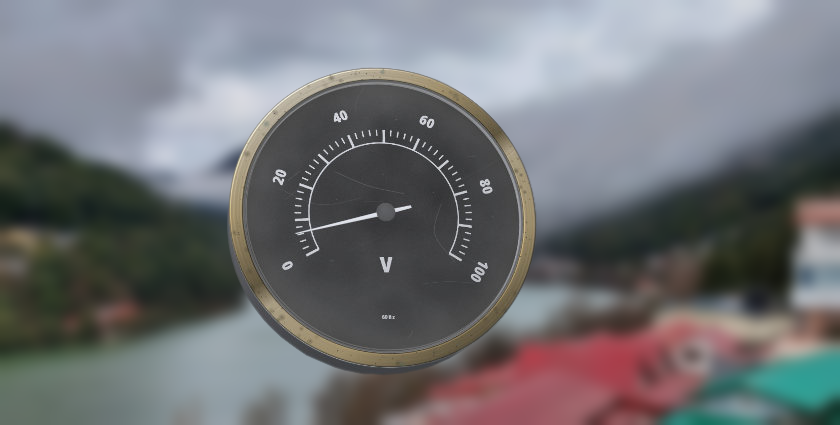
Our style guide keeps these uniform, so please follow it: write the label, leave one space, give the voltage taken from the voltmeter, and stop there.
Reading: 6 V
